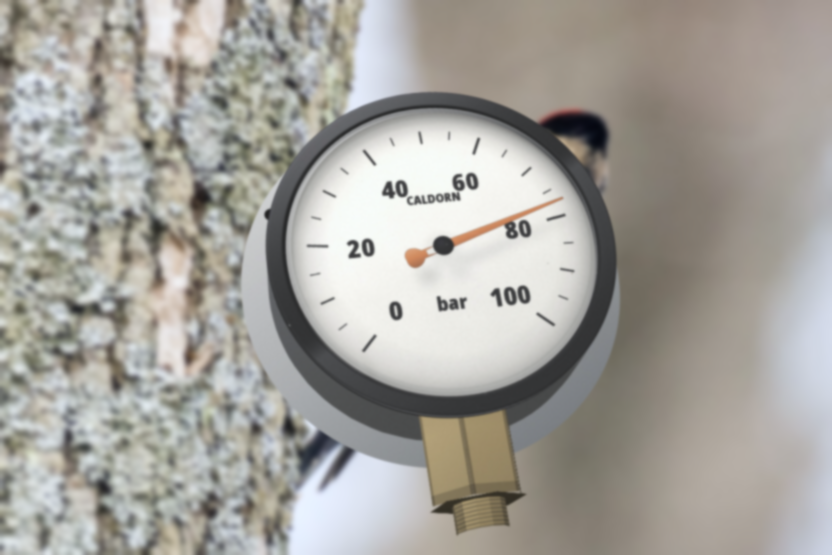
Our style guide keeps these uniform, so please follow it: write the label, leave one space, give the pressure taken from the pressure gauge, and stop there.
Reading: 77.5 bar
